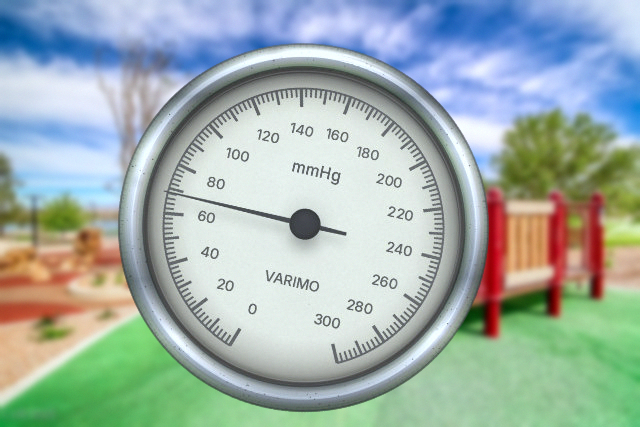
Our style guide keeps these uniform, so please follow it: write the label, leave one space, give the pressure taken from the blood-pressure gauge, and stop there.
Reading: 68 mmHg
